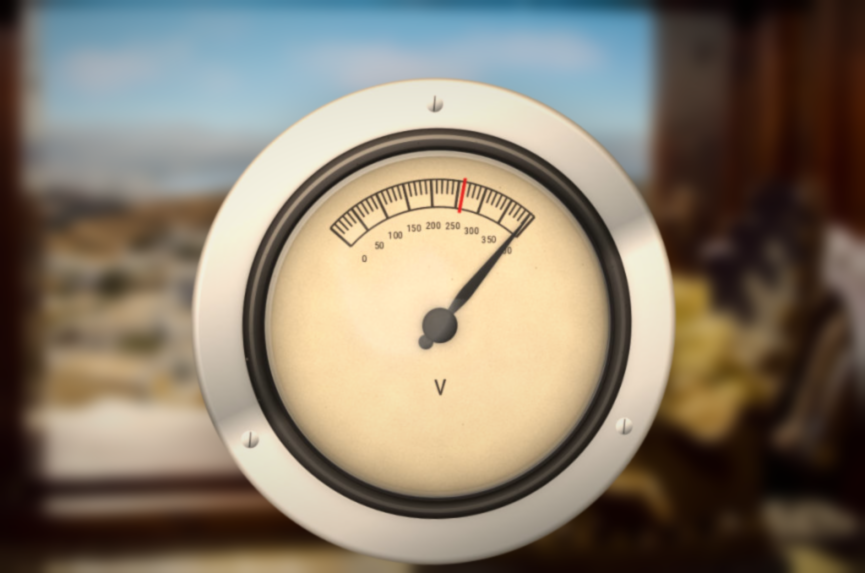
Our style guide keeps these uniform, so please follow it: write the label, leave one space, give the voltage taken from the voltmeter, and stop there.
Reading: 390 V
